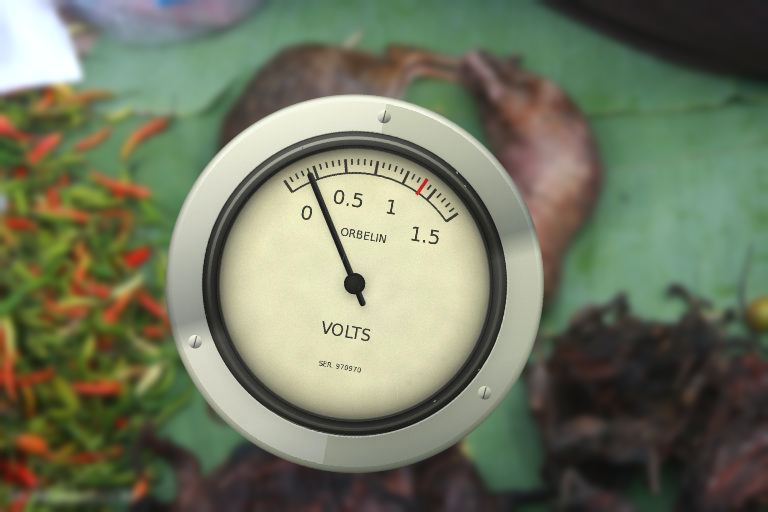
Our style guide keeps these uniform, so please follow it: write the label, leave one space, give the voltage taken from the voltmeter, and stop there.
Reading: 0.2 V
